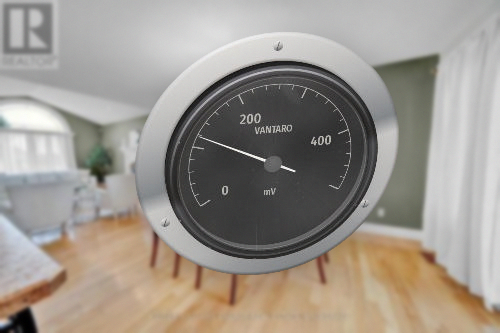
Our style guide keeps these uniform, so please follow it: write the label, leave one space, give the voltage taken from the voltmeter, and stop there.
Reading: 120 mV
